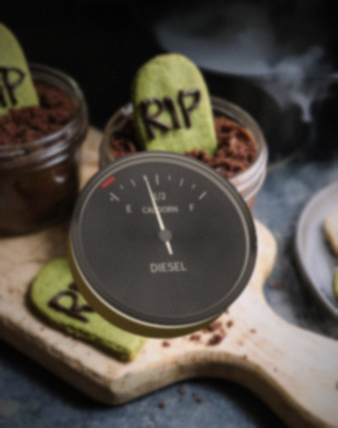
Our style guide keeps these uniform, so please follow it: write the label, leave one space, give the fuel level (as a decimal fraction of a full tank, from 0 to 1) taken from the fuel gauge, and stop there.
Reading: 0.375
